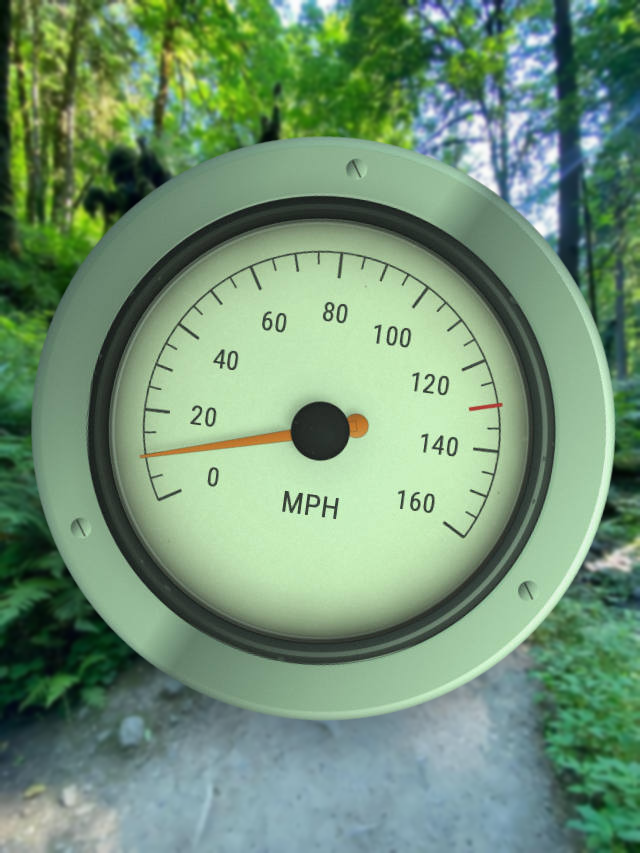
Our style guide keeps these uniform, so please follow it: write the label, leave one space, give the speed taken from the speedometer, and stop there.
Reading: 10 mph
